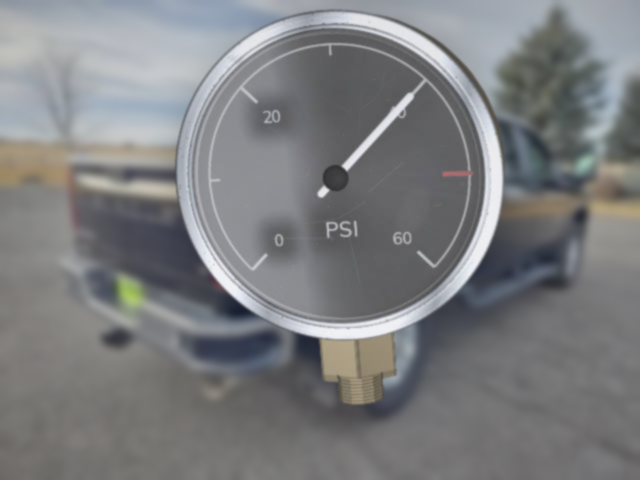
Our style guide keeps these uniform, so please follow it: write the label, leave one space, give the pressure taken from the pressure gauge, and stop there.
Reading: 40 psi
